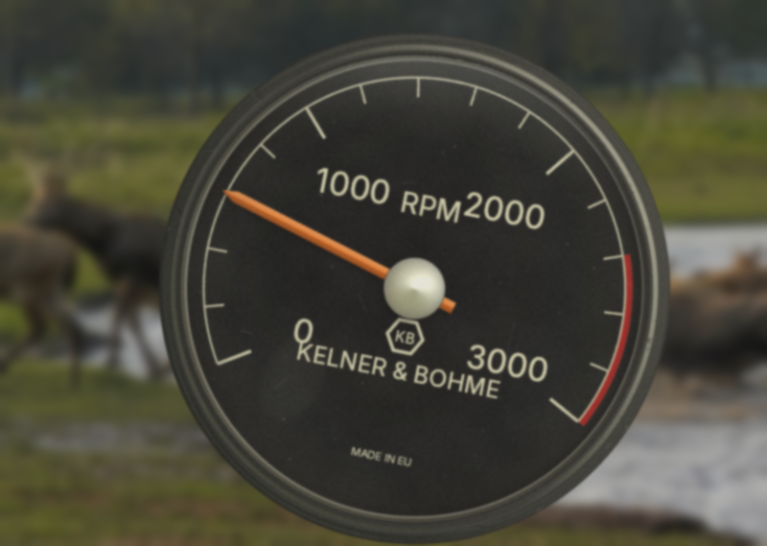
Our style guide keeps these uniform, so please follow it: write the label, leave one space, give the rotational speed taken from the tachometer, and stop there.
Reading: 600 rpm
